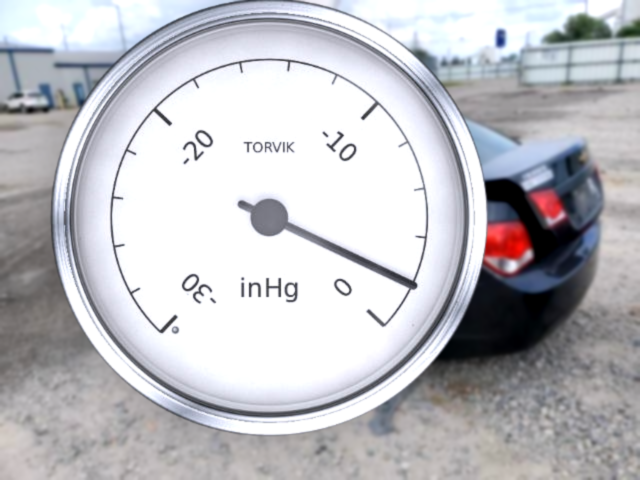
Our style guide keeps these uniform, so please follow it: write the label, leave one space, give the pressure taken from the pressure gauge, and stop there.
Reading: -2 inHg
